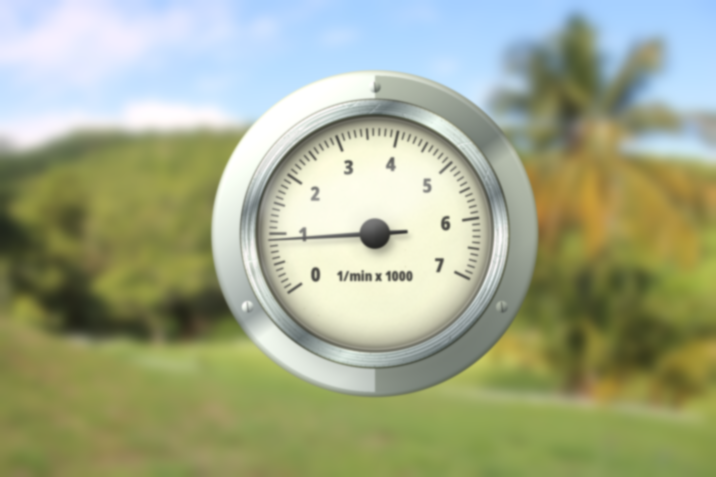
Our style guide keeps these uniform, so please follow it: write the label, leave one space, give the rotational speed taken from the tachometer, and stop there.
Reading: 900 rpm
